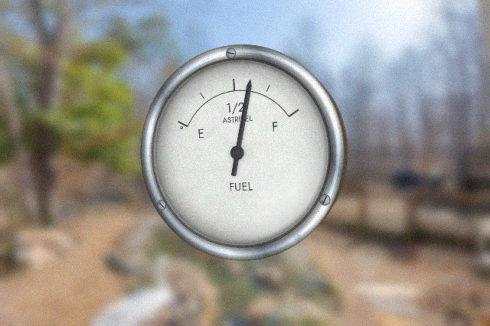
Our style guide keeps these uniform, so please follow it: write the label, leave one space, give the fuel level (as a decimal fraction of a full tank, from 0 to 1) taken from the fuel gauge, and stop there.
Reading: 0.625
